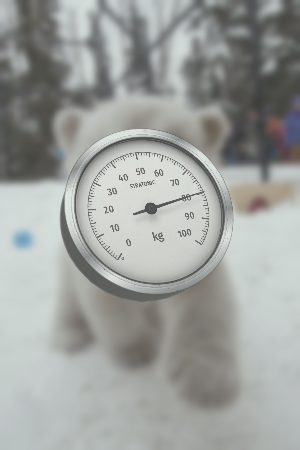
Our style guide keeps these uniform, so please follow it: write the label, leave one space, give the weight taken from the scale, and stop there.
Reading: 80 kg
